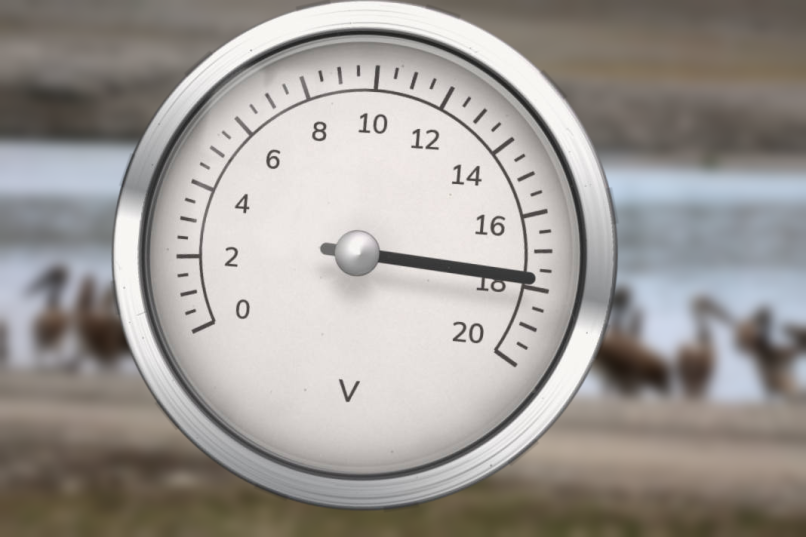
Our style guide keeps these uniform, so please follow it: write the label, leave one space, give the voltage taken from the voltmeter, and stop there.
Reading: 17.75 V
